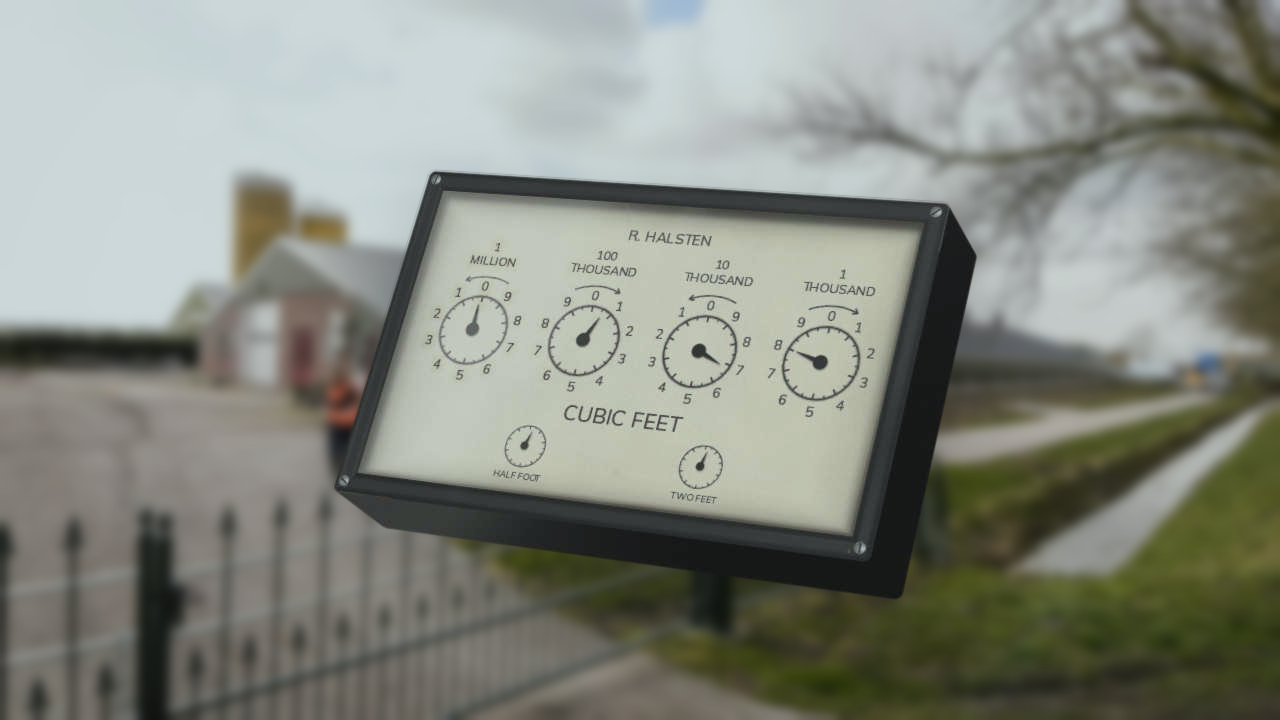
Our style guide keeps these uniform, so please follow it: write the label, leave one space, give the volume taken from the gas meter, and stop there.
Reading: 6800 ft³
